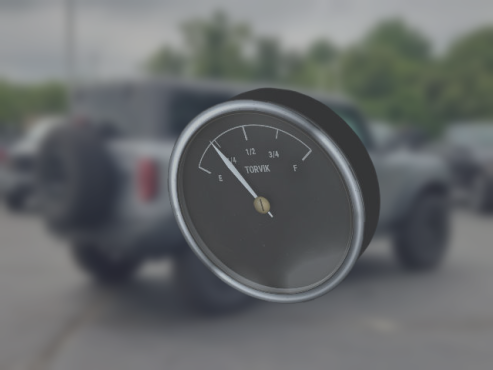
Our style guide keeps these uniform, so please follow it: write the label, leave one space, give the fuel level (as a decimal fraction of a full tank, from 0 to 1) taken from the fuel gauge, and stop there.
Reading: 0.25
